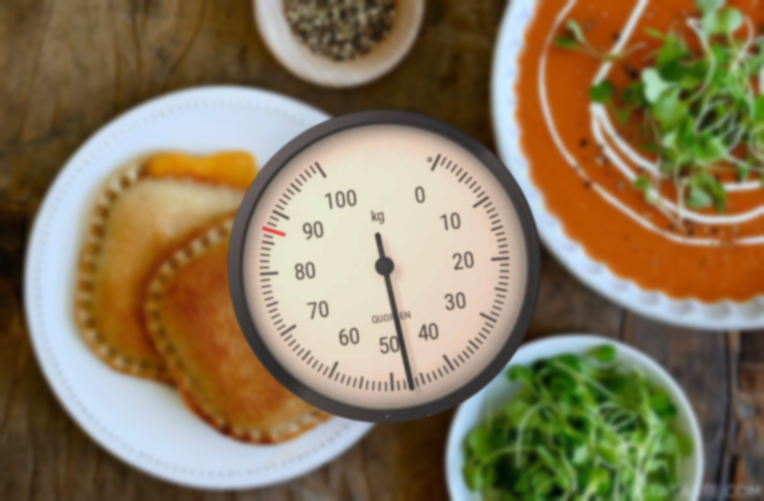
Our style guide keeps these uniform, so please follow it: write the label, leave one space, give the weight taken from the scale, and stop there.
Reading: 47 kg
